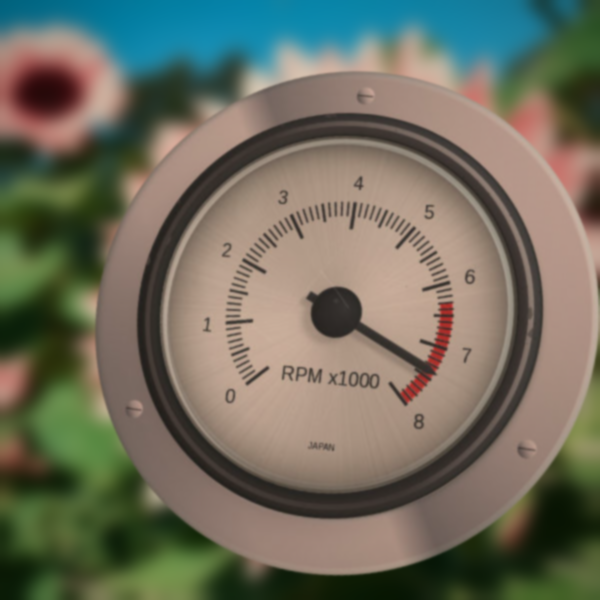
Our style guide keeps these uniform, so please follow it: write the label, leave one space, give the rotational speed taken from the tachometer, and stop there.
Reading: 7400 rpm
